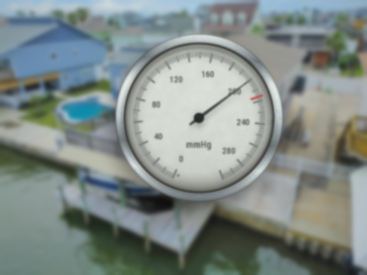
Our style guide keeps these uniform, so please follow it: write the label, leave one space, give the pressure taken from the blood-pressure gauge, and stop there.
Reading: 200 mmHg
